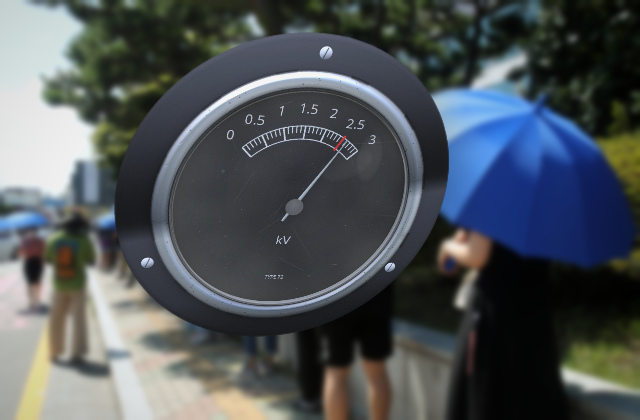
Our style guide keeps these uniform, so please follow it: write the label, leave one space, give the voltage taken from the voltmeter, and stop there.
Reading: 2.5 kV
